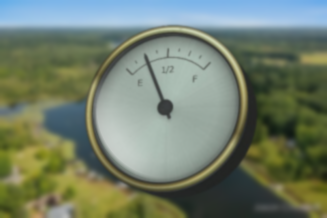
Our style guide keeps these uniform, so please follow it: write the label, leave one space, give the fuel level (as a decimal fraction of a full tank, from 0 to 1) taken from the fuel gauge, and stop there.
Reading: 0.25
